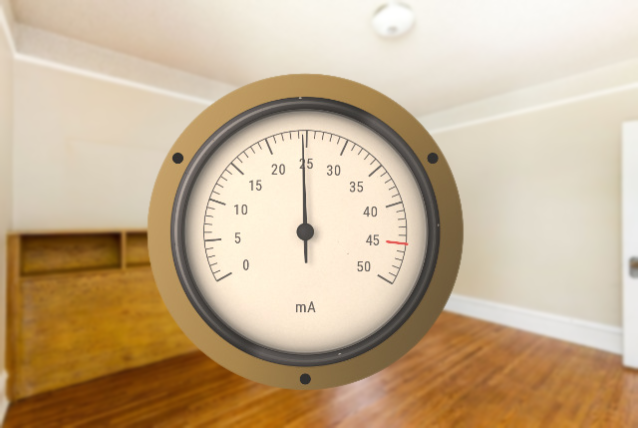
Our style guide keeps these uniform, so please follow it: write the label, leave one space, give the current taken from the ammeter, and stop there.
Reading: 24.5 mA
